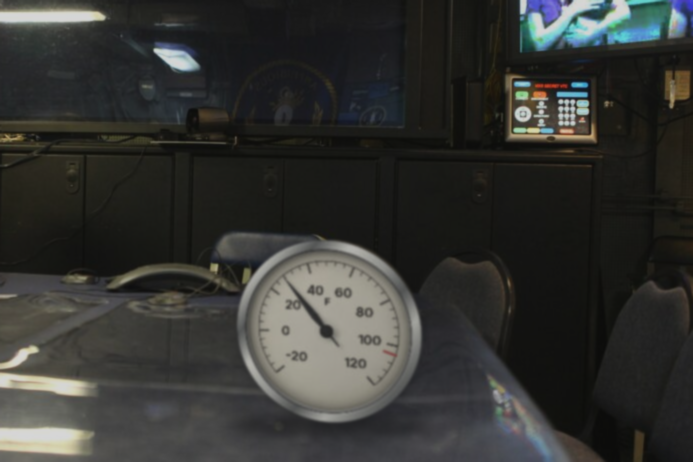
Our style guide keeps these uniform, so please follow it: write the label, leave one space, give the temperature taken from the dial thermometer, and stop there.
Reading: 28 °F
